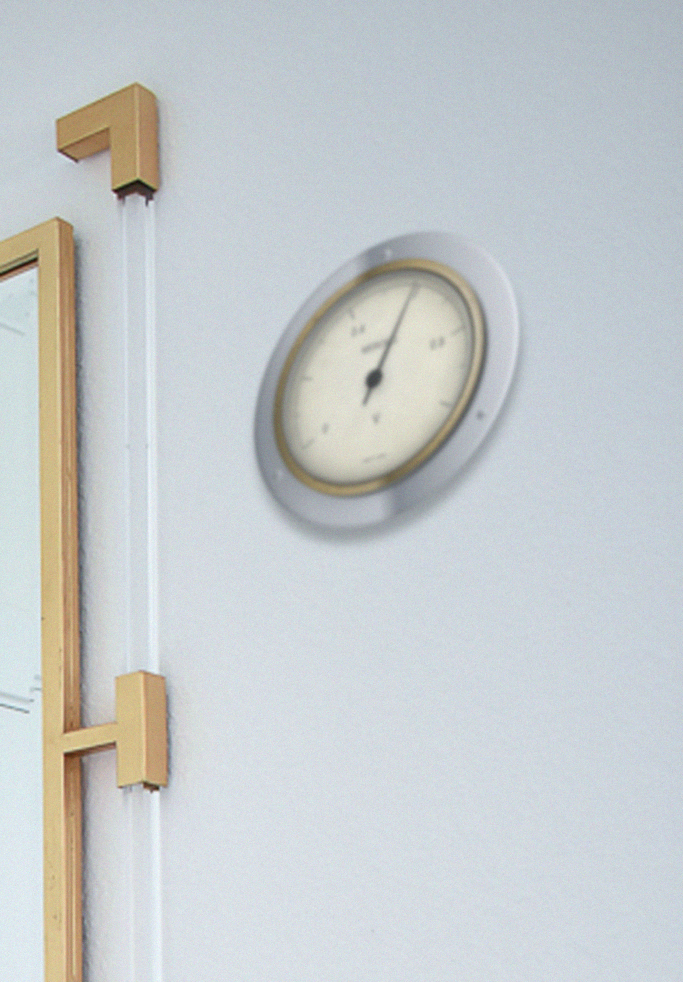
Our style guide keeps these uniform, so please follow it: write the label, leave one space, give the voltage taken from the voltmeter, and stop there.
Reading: 0.6 V
